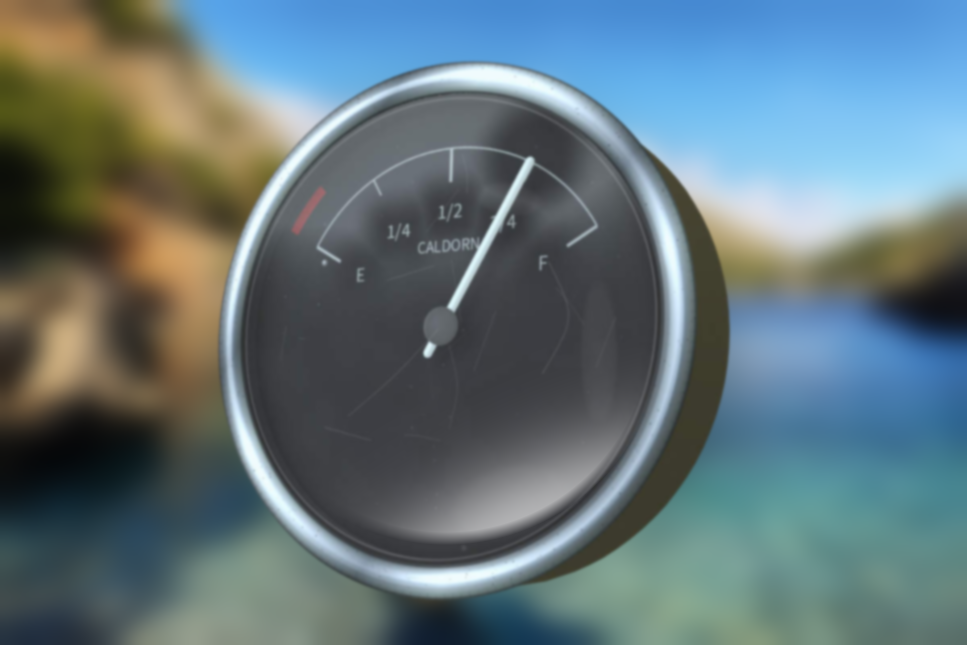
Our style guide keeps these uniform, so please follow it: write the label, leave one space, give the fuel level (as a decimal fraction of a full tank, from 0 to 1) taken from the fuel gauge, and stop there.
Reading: 0.75
